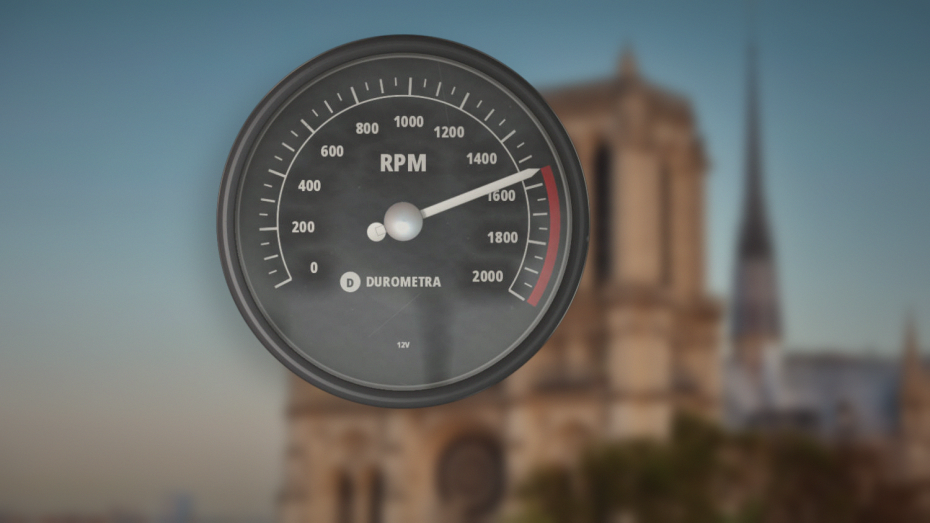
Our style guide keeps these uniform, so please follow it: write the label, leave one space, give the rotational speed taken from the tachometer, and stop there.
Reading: 1550 rpm
